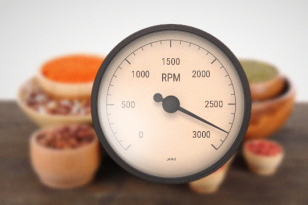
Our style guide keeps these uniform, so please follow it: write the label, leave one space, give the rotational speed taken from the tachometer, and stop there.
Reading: 2800 rpm
